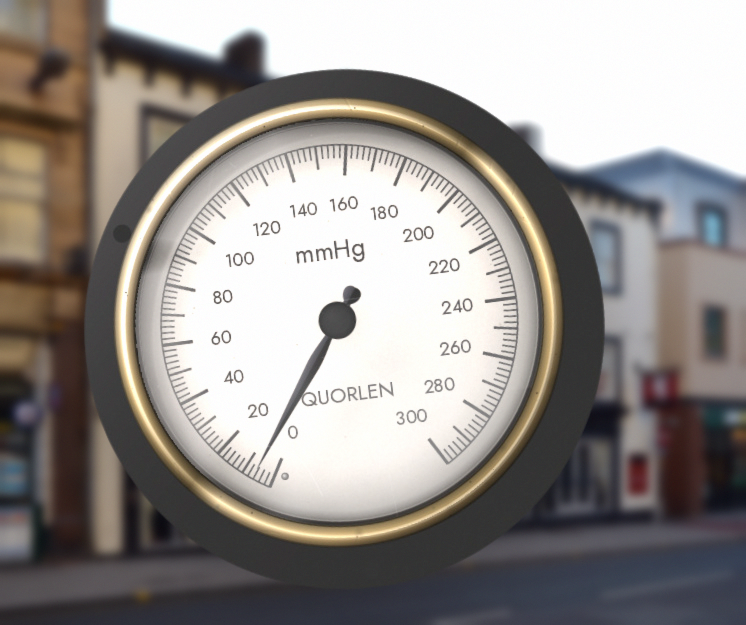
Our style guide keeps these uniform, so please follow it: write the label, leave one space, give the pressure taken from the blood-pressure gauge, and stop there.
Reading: 6 mmHg
